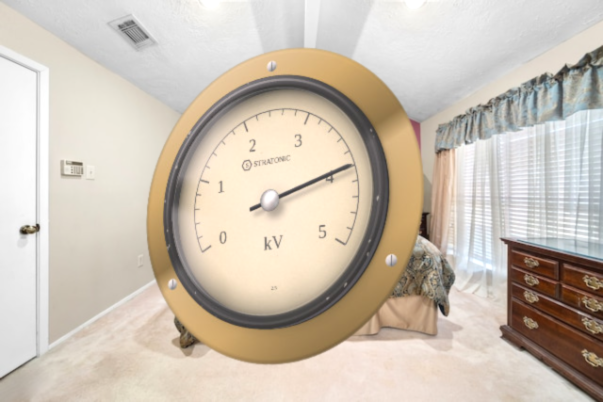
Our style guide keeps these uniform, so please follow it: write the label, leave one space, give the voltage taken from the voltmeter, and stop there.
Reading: 4 kV
